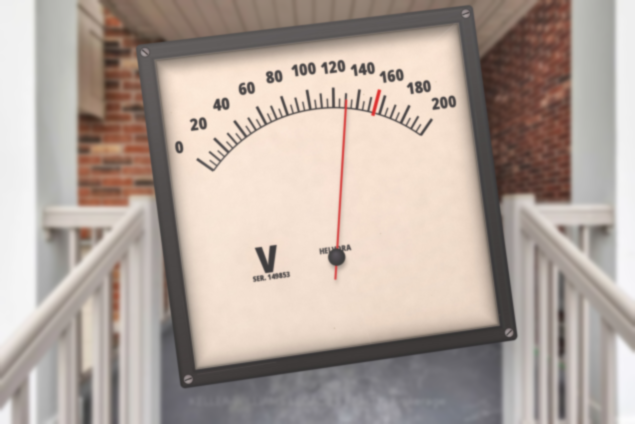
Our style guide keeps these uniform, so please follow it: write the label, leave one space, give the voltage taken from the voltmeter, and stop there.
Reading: 130 V
